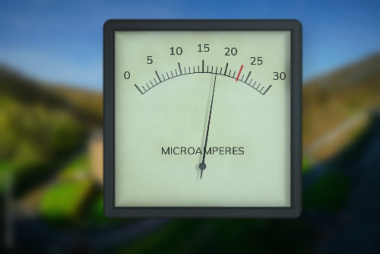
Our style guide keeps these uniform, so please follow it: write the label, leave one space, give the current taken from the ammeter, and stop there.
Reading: 18 µA
